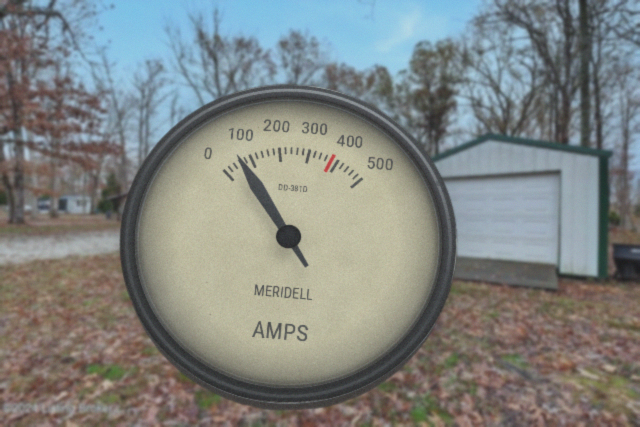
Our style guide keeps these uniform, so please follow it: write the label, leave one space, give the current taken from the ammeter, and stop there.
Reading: 60 A
